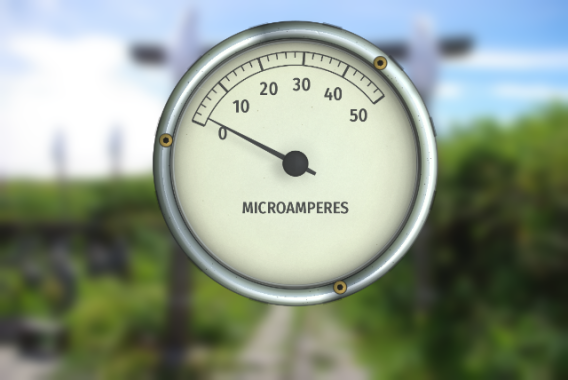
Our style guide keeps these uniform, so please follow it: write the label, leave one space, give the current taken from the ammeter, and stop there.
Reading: 2 µA
